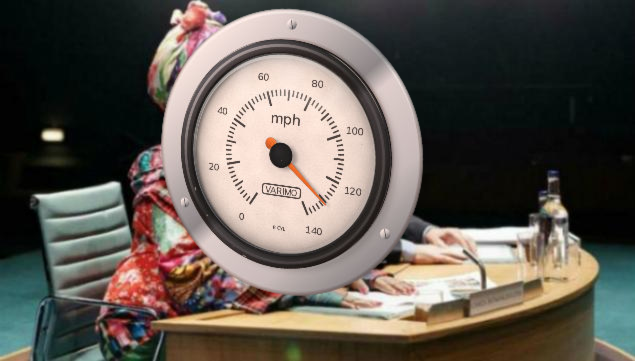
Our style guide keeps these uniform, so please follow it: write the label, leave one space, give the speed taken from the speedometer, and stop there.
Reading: 130 mph
